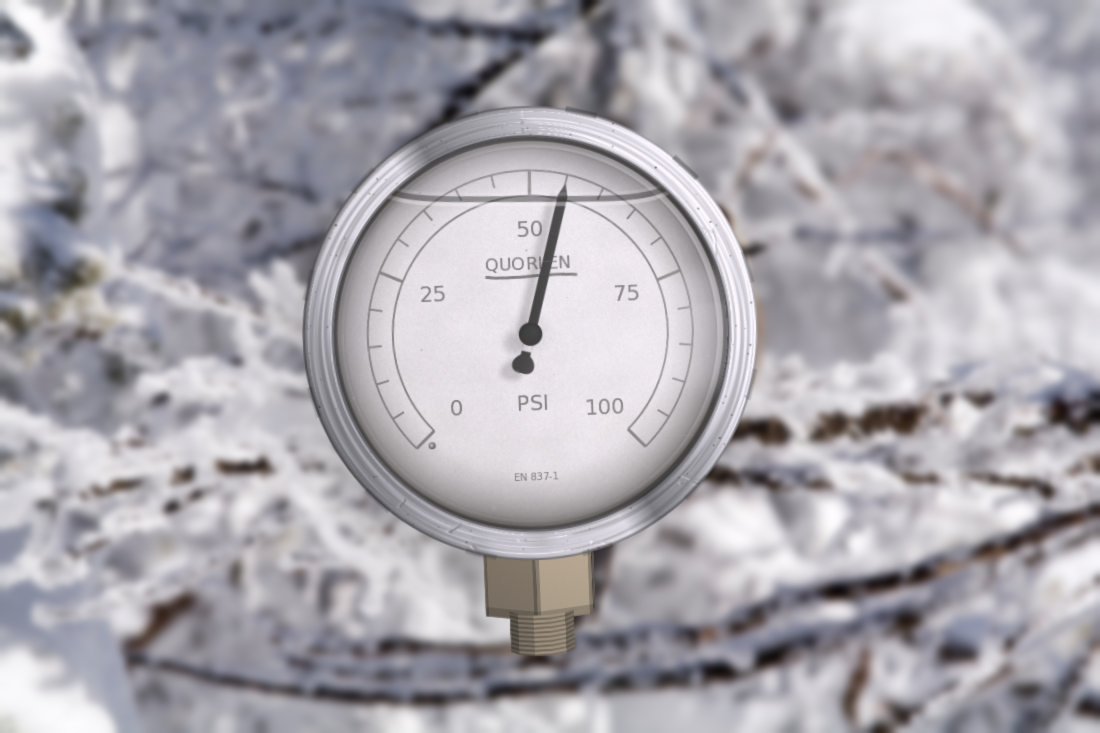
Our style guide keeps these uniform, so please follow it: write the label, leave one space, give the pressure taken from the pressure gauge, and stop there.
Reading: 55 psi
